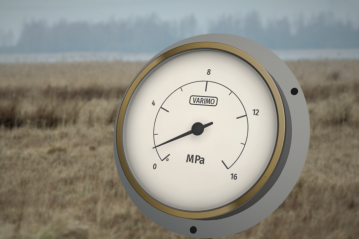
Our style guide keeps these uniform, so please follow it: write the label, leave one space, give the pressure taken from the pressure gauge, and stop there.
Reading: 1 MPa
